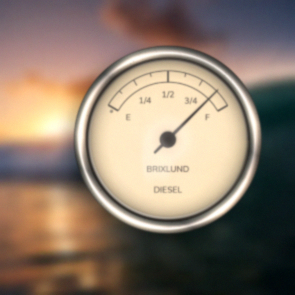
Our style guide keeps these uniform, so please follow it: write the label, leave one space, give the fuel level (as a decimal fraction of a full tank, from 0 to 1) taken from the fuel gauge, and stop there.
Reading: 0.875
